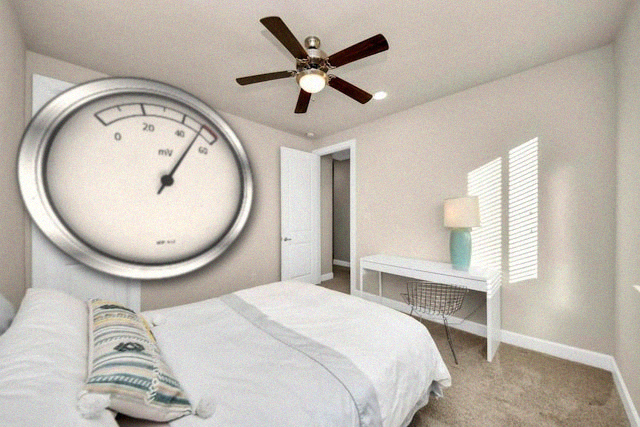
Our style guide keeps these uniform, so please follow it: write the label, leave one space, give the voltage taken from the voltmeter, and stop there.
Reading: 50 mV
